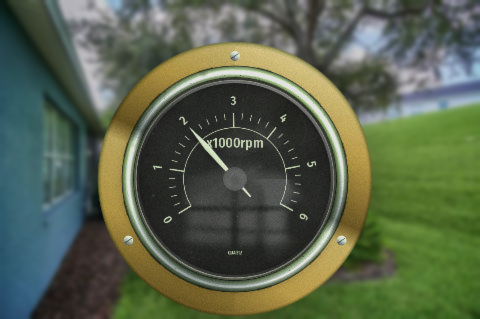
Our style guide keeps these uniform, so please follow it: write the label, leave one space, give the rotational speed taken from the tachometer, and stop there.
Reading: 2000 rpm
